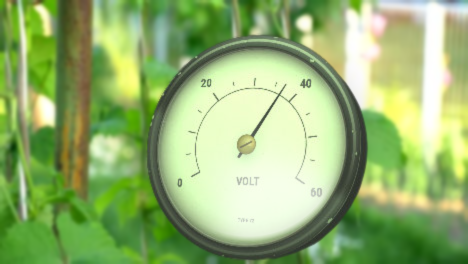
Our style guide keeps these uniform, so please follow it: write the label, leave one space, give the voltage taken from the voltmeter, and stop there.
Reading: 37.5 V
